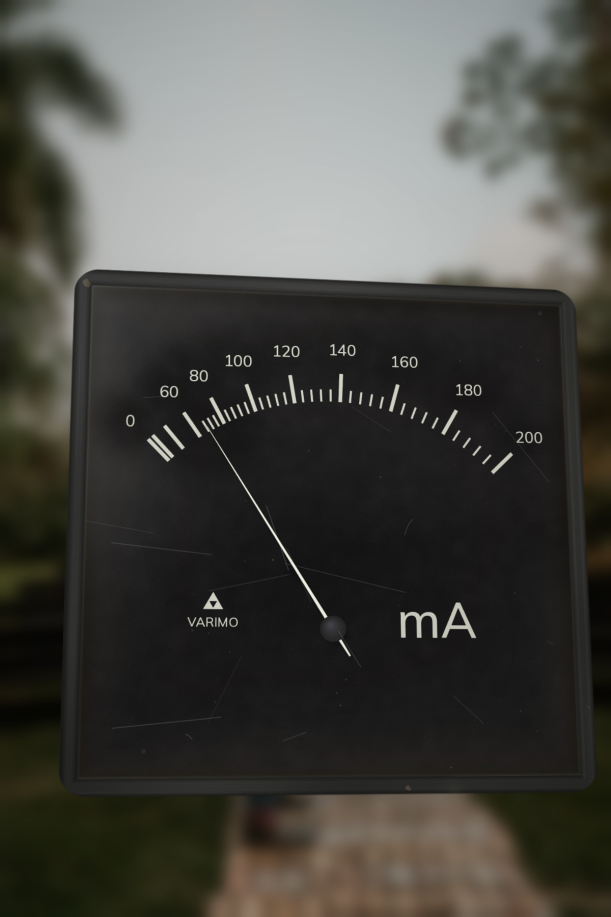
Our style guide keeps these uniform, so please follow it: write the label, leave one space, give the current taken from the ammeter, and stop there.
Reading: 68 mA
